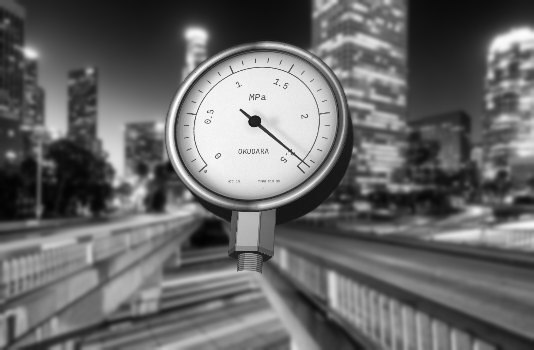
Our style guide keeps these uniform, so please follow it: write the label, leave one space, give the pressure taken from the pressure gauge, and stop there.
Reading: 2.45 MPa
